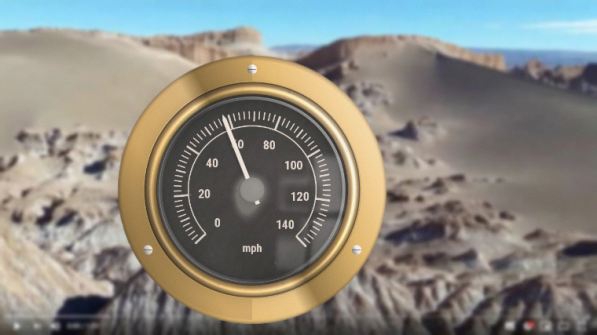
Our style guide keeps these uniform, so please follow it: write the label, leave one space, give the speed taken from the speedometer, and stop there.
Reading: 58 mph
